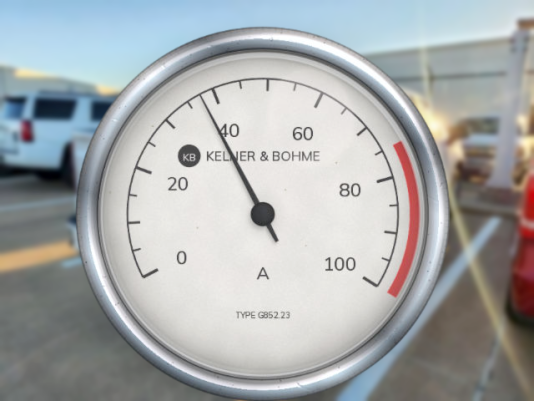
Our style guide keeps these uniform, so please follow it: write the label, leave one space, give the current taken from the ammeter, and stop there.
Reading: 37.5 A
